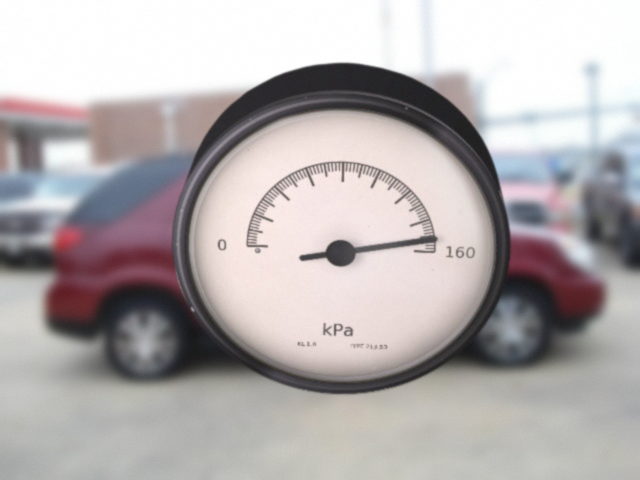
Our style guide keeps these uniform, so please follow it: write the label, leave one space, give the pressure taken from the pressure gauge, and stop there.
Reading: 150 kPa
